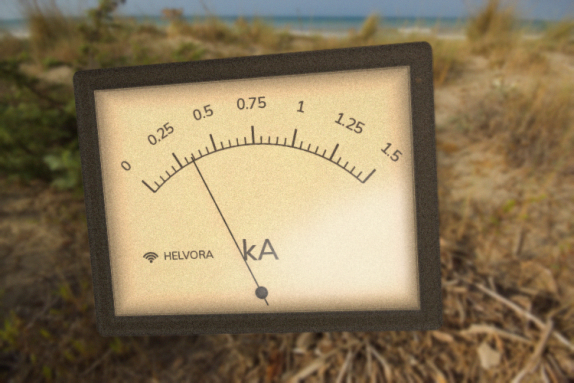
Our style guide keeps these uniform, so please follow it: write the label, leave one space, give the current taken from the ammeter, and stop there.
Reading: 0.35 kA
